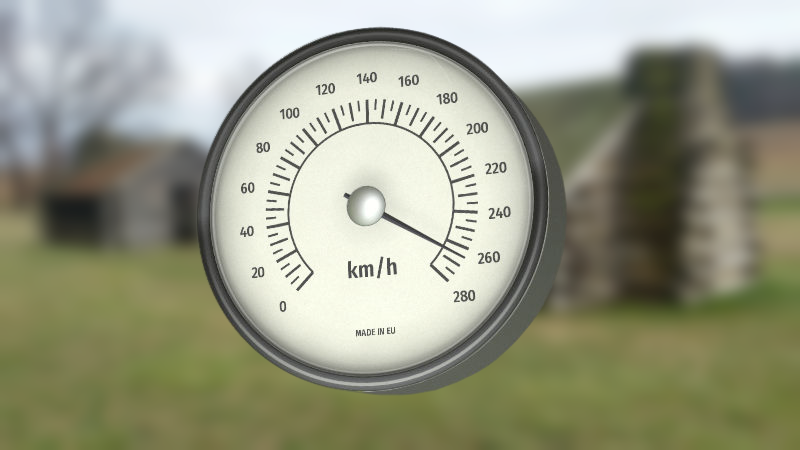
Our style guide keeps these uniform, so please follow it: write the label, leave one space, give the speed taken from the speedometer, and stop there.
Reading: 265 km/h
